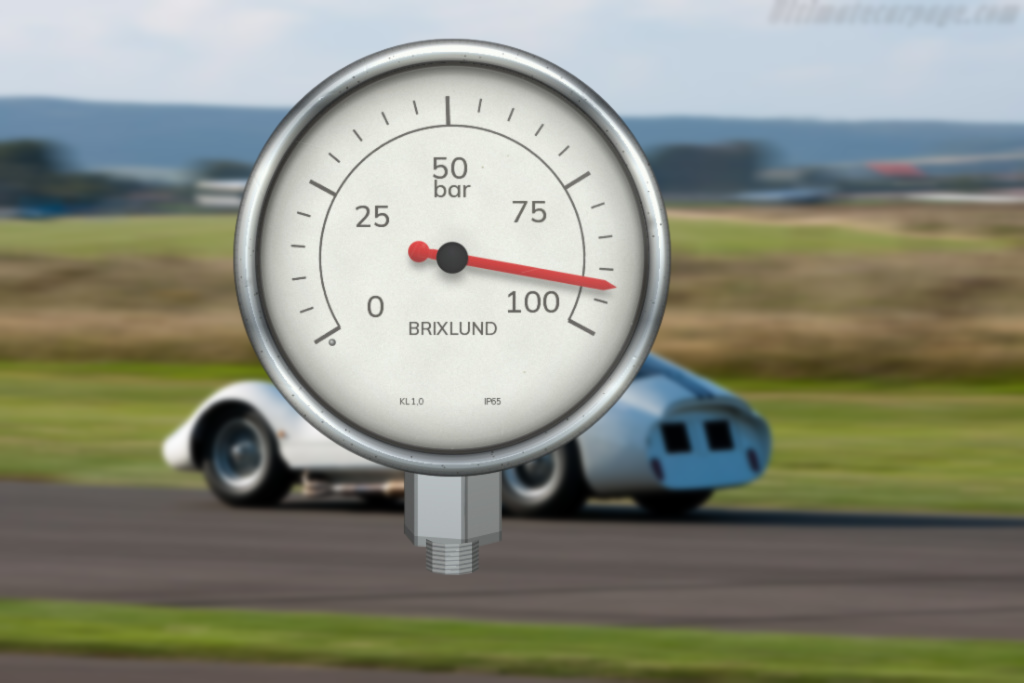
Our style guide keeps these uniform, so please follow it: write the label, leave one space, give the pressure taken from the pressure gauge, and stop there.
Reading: 92.5 bar
